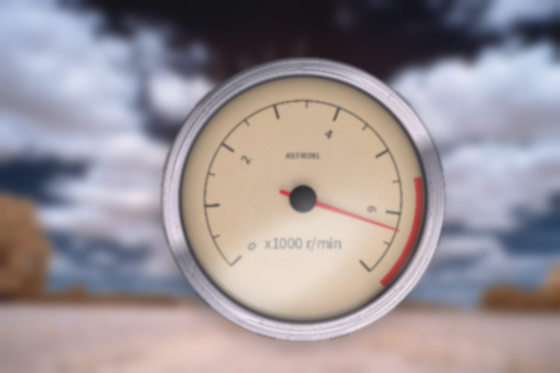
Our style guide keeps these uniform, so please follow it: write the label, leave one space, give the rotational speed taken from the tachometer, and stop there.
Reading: 6250 rpm
